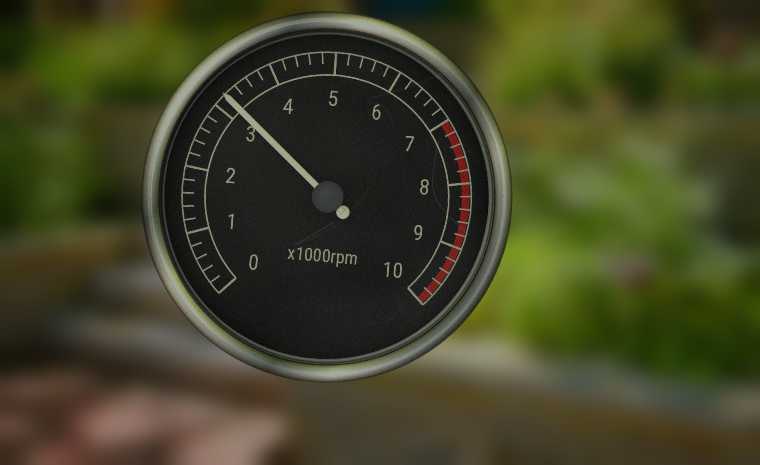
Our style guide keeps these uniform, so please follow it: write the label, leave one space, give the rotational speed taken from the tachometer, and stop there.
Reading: 3200 rpm
